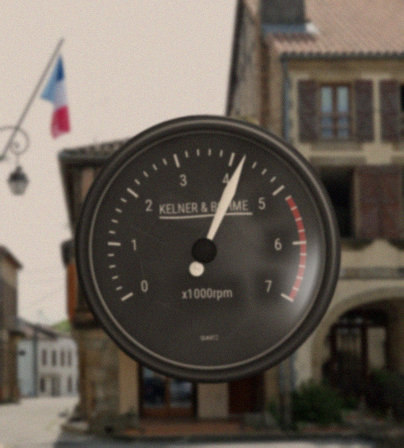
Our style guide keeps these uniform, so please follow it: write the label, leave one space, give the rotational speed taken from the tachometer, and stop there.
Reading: 4200 rpm
